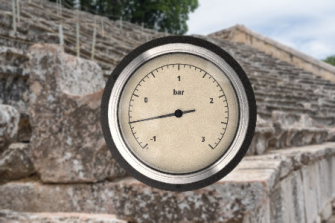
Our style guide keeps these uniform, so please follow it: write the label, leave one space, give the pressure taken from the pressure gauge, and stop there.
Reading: -0.5 bar
